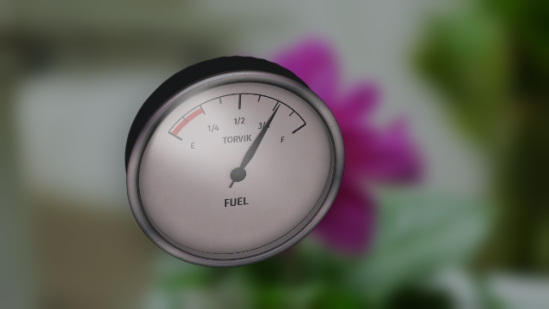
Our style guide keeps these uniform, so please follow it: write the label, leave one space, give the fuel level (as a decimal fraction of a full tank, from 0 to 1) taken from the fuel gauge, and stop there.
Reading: 0.75
